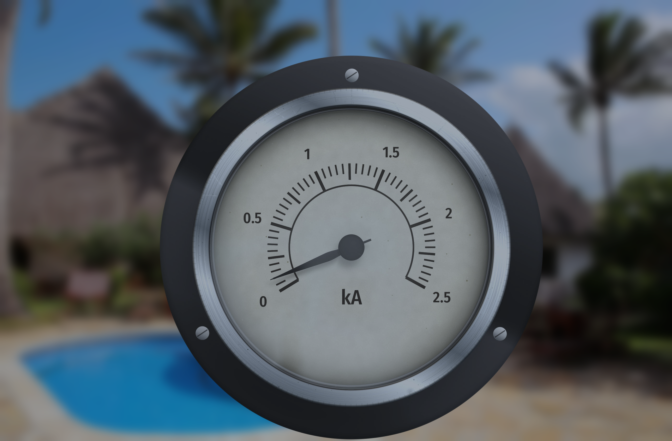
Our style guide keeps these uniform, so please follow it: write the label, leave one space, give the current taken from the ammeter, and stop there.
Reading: 0.1 kA
